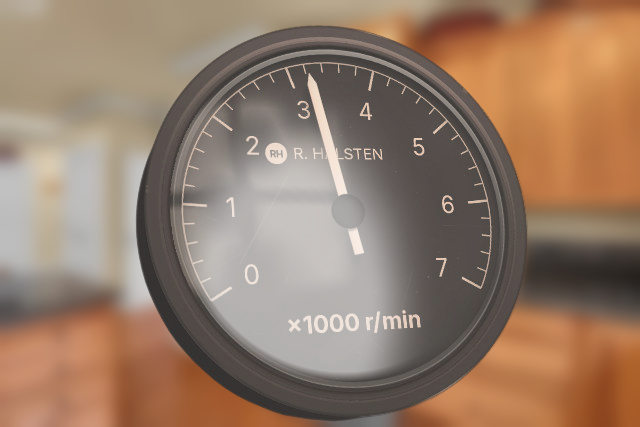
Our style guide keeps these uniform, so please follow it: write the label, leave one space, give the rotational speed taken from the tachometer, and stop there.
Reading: 3200 rpm
